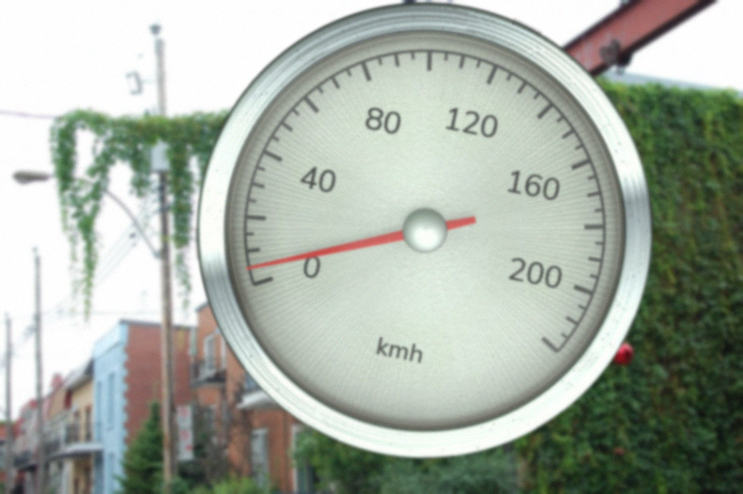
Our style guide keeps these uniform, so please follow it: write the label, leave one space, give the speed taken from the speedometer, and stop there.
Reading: 5 km/h
